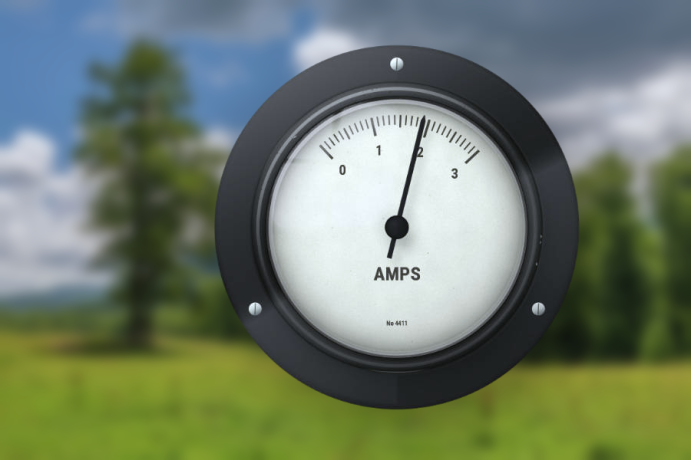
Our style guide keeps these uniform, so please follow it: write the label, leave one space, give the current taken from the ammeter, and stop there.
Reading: 1.9 A
